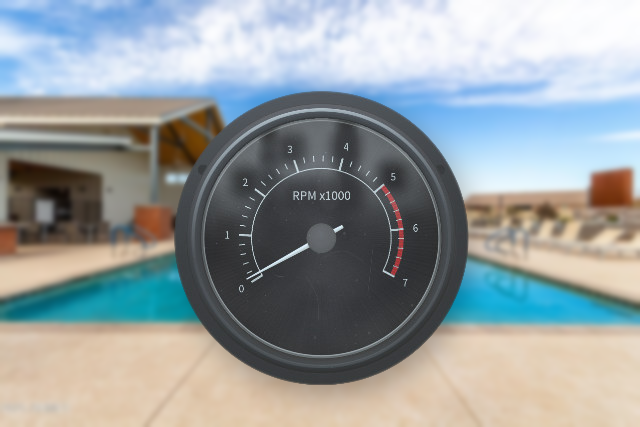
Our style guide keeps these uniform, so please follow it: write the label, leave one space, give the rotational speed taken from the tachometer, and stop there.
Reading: 100 rpm
